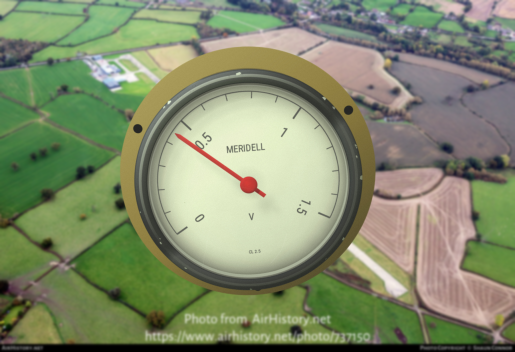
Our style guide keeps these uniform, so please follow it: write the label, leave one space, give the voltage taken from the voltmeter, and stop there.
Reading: 0.45 V
